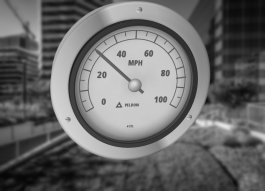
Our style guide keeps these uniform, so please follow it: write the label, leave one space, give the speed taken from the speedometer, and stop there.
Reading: 30 mph
